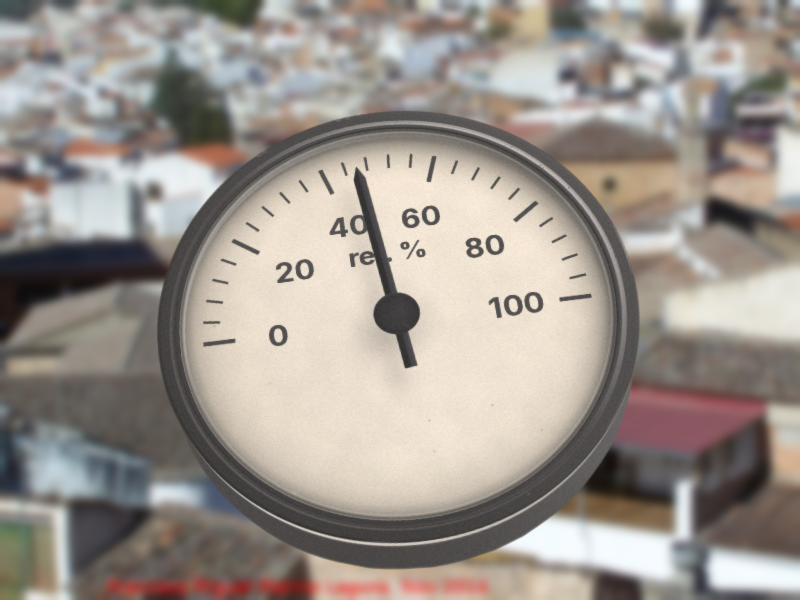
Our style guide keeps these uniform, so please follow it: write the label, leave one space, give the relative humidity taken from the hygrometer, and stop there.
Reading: 46 %
